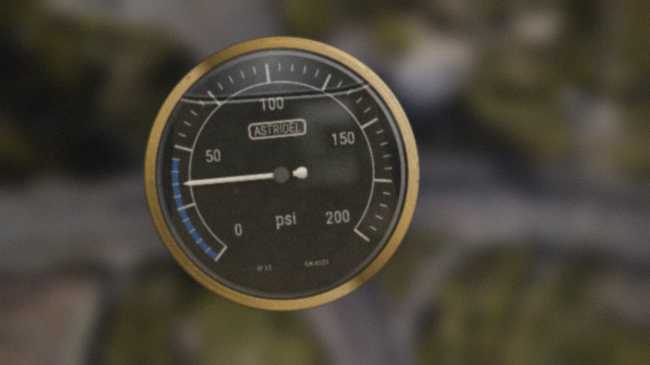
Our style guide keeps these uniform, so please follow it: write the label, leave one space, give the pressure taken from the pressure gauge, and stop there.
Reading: 35 psi
